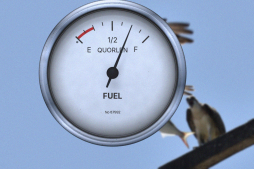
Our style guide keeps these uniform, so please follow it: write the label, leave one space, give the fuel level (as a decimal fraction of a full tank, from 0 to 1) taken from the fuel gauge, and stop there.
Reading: 0.75
